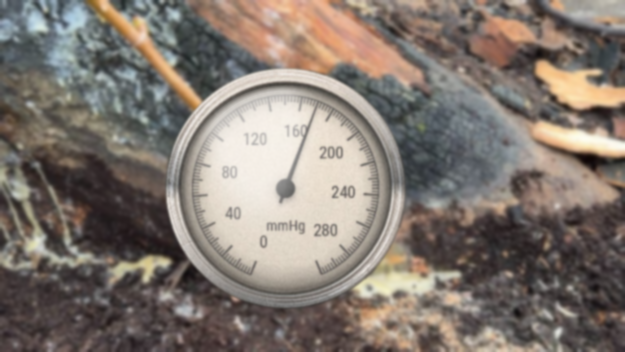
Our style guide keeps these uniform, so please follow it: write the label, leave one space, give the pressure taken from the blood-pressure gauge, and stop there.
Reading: 170 mmHg
